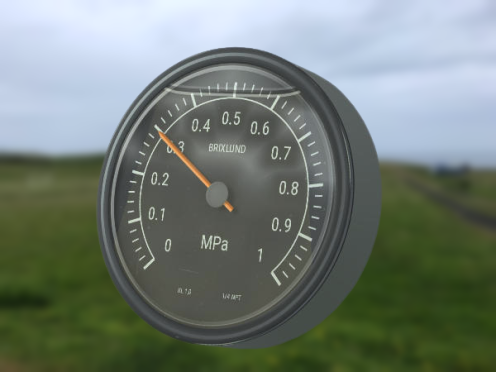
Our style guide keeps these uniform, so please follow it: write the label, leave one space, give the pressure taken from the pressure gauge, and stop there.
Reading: 0.3 MPa
